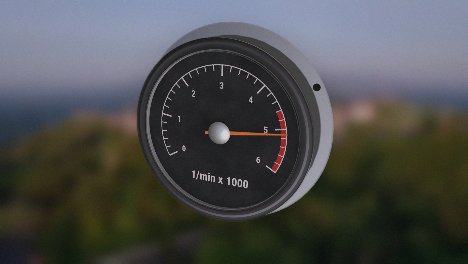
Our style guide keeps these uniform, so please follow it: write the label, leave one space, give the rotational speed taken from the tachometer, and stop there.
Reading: 5100 rpm
